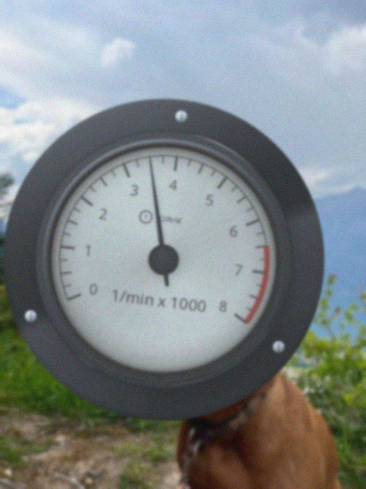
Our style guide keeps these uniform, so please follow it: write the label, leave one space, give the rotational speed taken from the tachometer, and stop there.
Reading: 3500 rpm
